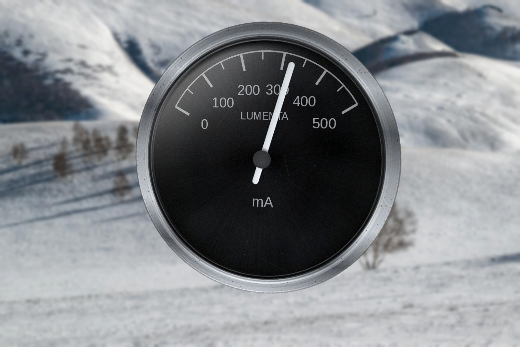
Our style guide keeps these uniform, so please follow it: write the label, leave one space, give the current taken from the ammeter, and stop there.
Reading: 325 mA
